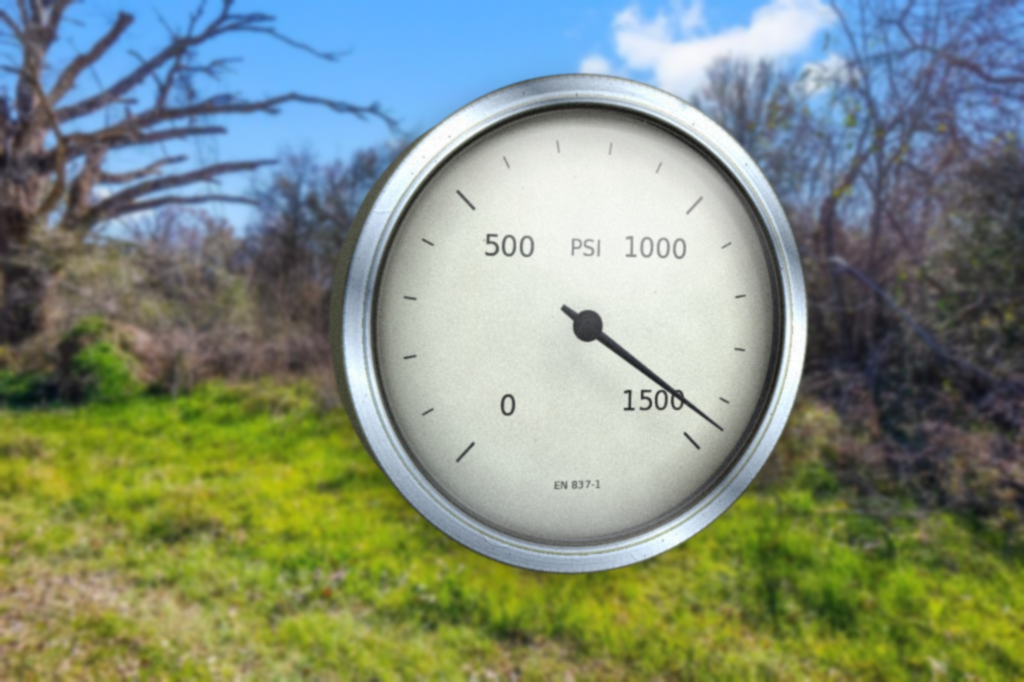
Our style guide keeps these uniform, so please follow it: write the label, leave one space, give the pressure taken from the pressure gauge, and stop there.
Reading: 1450 psi
